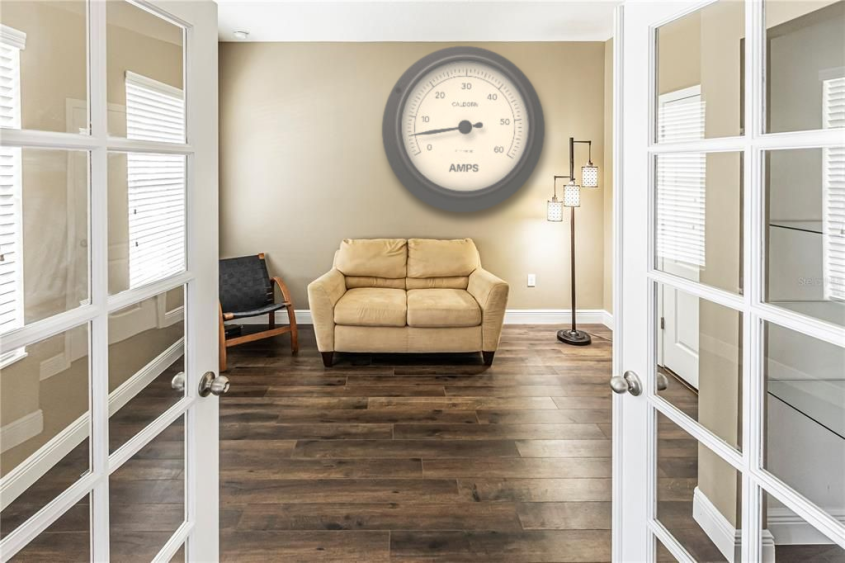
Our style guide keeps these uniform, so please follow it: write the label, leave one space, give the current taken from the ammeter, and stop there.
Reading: 5 A
